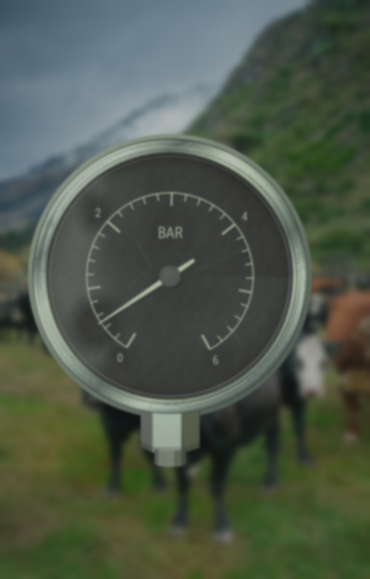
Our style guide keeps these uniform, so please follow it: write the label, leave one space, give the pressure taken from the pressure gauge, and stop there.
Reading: 0.5 bar
